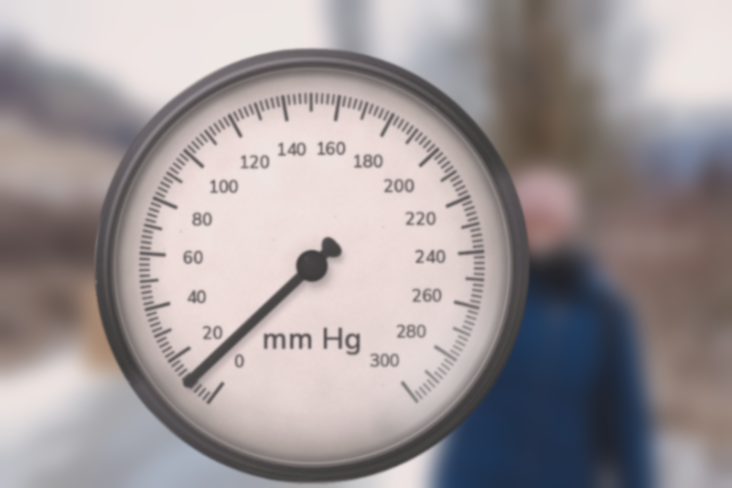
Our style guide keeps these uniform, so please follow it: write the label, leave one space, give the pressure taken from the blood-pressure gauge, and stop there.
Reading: 10 mmHg
